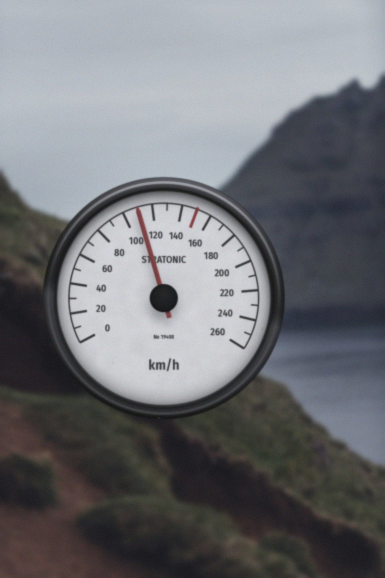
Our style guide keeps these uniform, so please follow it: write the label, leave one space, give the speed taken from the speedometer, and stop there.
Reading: 110 km/h
